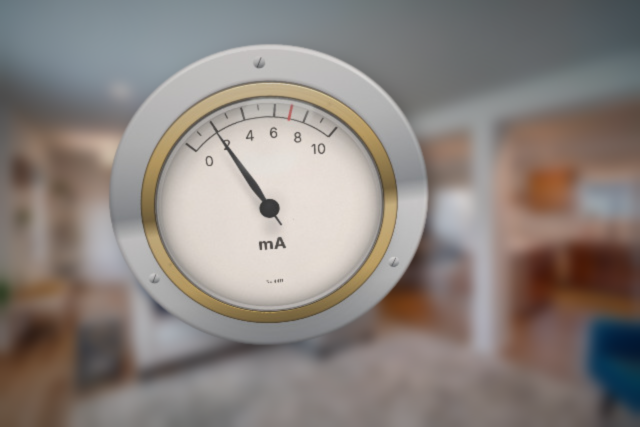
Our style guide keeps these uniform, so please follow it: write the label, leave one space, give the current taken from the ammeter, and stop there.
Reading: 2 mA
